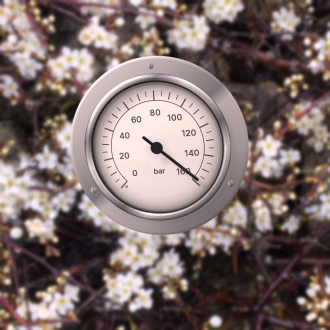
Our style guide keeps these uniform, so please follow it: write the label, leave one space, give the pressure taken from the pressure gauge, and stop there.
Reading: 157.5 bar
